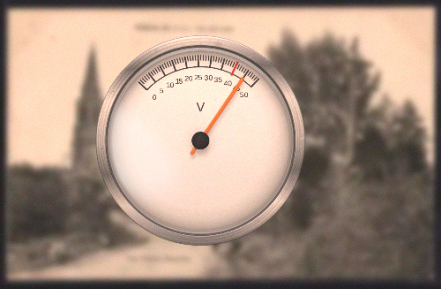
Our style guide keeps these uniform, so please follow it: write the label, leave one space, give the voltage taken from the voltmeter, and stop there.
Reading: 45 V
